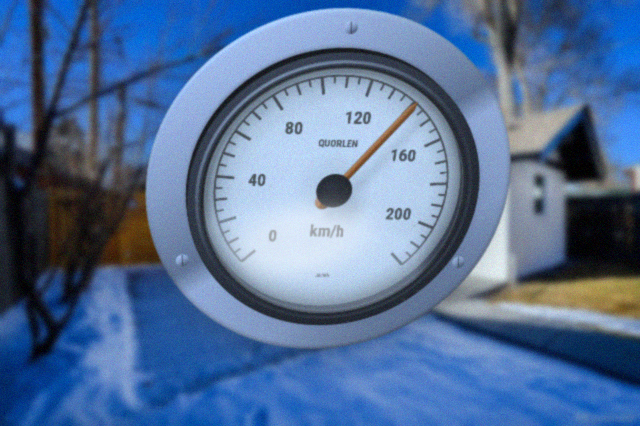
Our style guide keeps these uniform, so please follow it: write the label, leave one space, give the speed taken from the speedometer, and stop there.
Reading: 140 km/h
